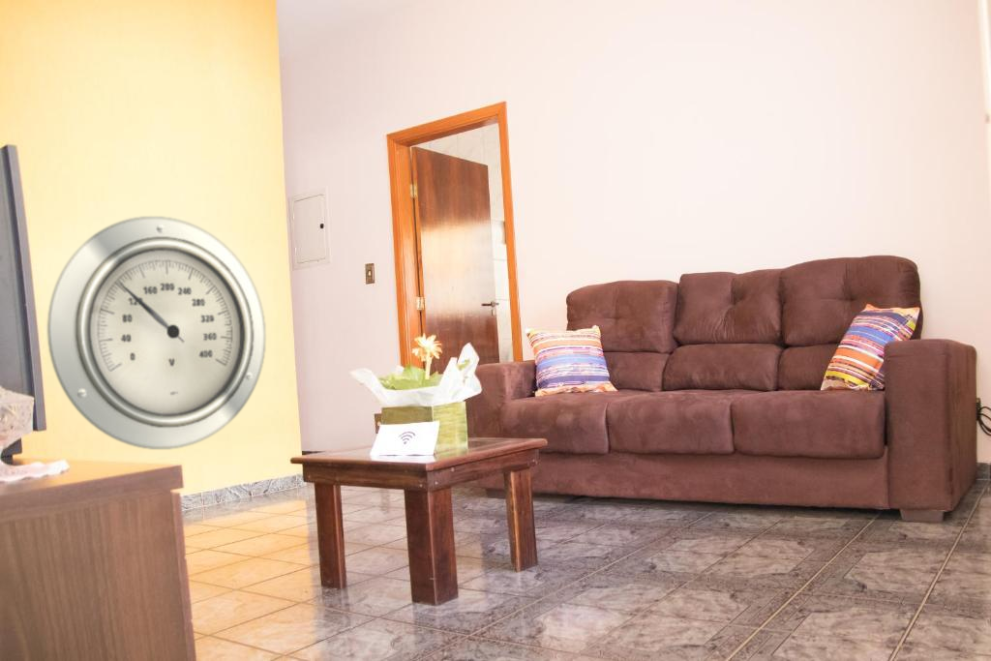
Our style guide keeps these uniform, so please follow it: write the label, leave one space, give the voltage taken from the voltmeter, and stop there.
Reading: 120 V
